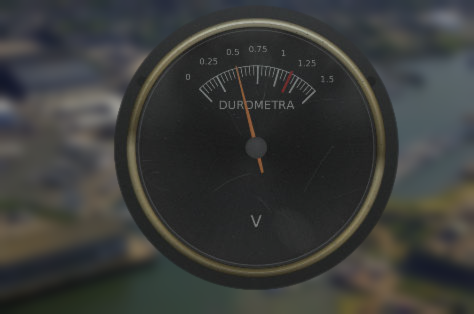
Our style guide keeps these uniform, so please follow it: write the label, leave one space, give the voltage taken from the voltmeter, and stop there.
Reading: 0.5 V
